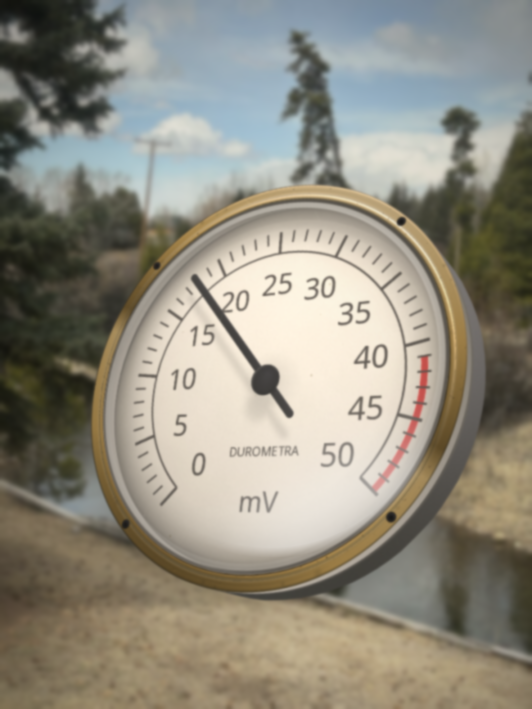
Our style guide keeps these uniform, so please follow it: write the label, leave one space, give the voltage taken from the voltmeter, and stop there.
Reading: 18 mV
